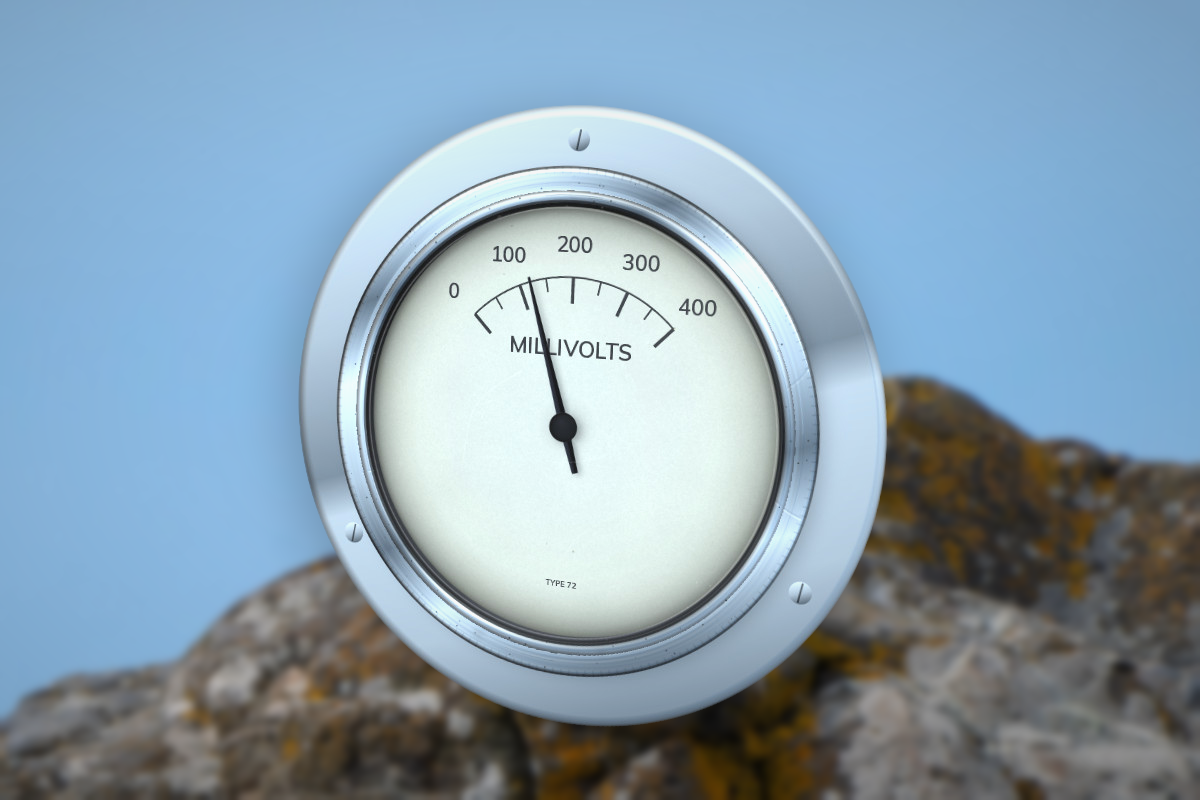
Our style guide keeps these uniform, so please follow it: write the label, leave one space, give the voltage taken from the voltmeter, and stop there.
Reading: 125 mV
